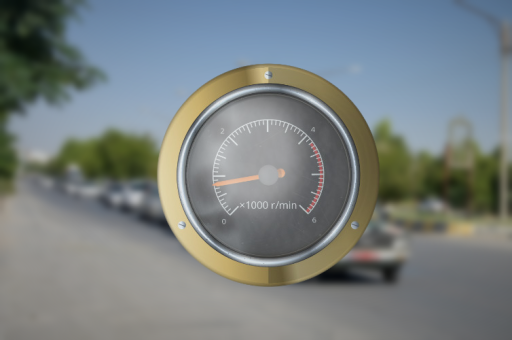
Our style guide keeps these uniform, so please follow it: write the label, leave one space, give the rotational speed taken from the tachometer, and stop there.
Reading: 800 rpm
